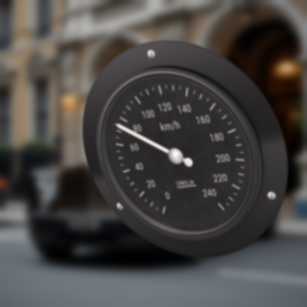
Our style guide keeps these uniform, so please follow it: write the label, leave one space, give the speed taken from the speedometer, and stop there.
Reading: 75 km/h
